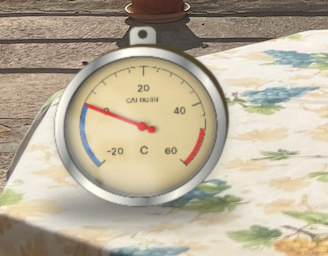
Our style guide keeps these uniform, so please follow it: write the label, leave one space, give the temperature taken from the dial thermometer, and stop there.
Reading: 0 °C
